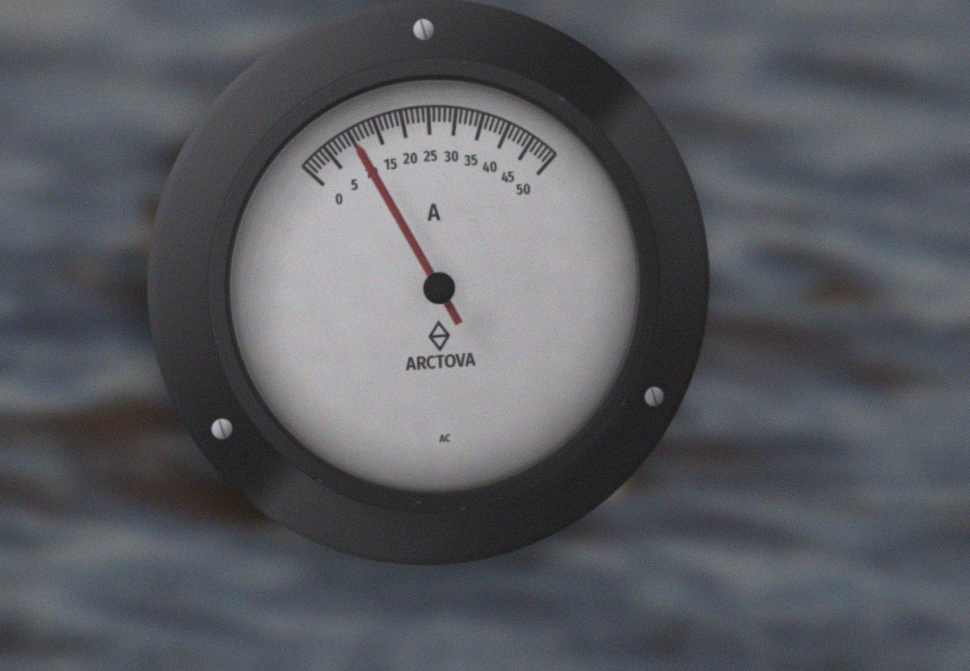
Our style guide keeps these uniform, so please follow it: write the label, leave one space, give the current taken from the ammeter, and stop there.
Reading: 10 A
